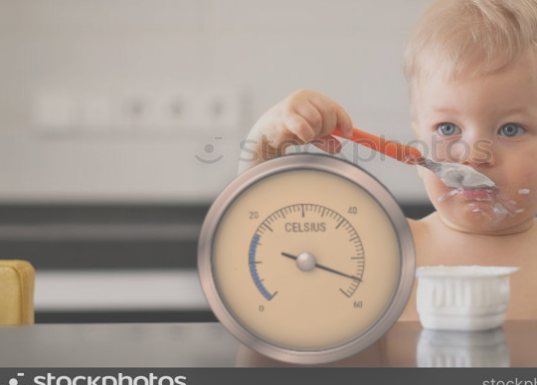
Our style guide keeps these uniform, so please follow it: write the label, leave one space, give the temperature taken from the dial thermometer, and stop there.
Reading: 55 °C
